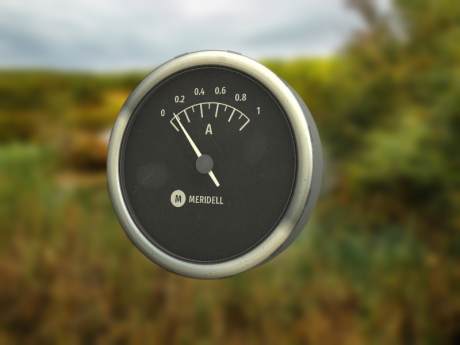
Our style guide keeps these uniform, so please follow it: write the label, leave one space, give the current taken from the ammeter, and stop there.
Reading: 0.1 A
